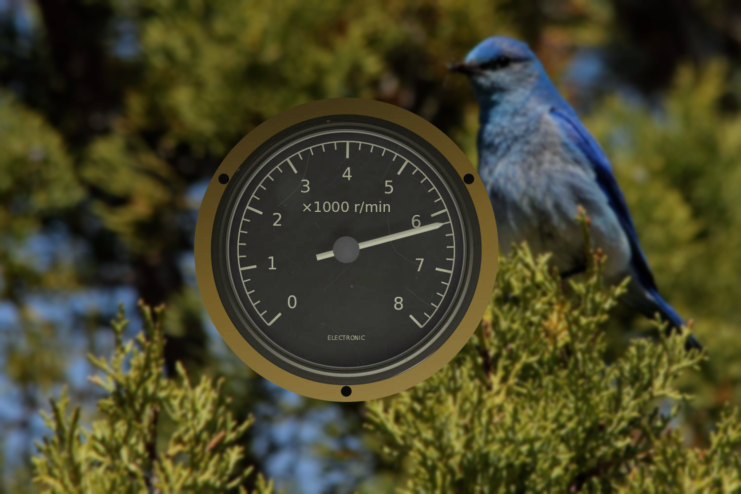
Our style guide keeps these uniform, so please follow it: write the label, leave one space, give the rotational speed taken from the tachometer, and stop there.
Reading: 6200 rpm
